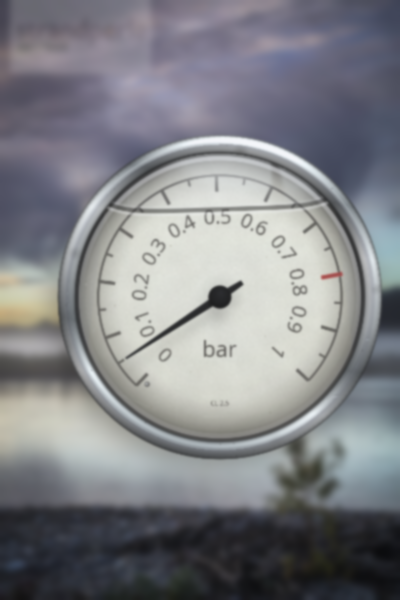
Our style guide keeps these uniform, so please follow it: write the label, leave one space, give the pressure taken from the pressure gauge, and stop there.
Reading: 0.05 bar
